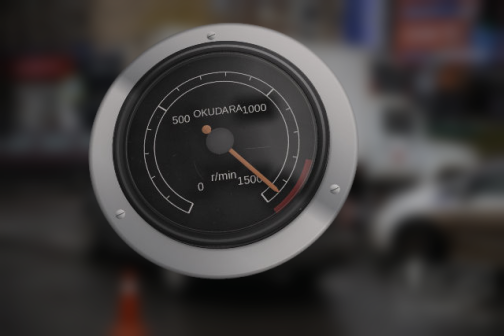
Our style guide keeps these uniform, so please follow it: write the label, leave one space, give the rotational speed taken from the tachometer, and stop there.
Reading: 1450 rpm
